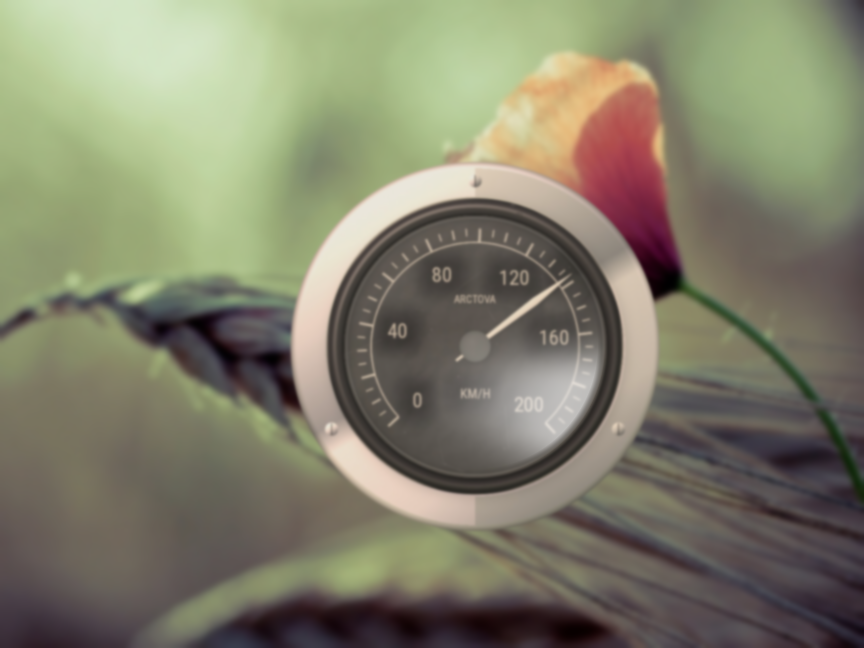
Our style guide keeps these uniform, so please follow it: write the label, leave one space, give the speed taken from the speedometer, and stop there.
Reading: 137.5 km/h
